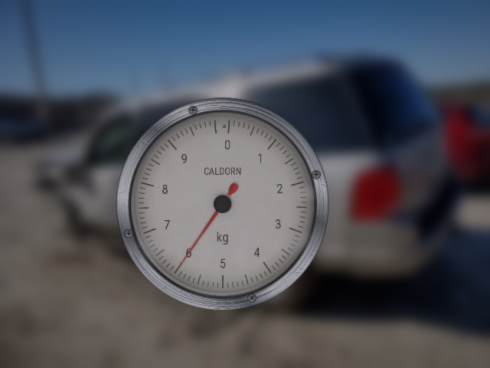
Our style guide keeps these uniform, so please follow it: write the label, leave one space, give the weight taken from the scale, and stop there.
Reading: 6 kg
